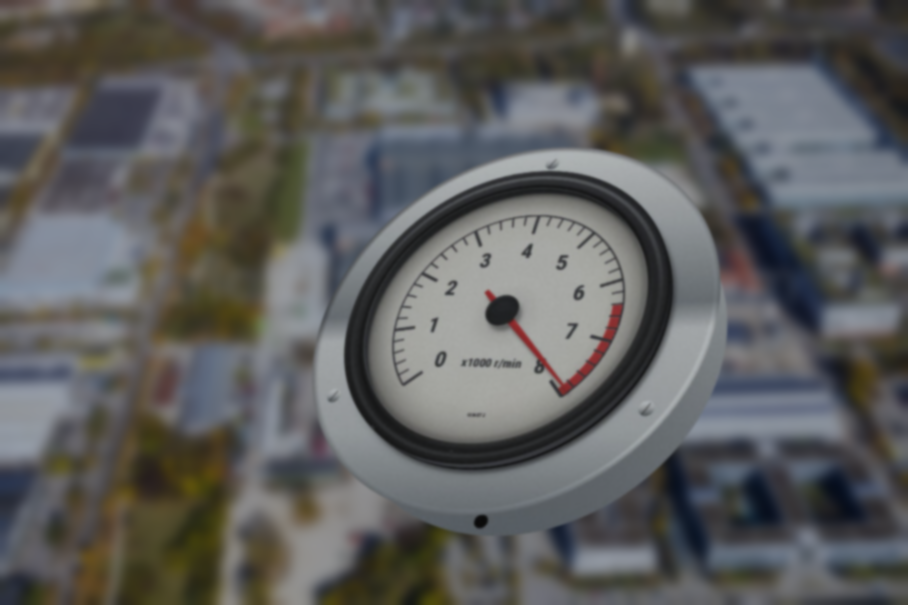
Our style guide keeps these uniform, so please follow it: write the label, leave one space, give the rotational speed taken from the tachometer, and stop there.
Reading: 7900 rpm
